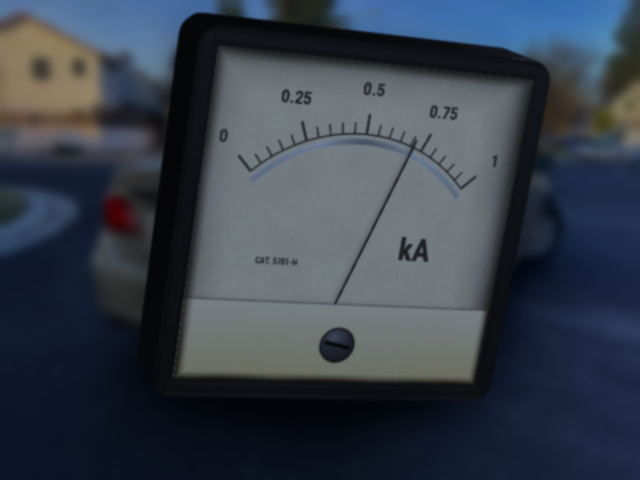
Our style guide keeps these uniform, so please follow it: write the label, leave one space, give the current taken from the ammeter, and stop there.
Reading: 0.7 kA
